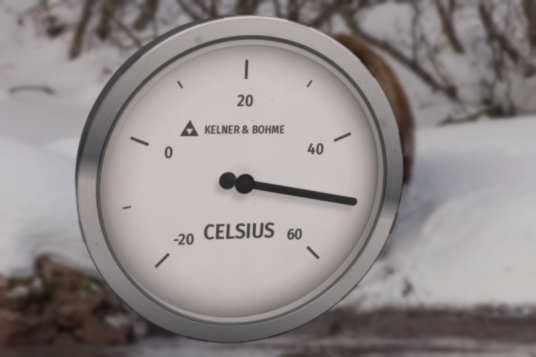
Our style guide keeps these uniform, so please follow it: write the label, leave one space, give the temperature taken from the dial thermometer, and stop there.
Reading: 50 °C
